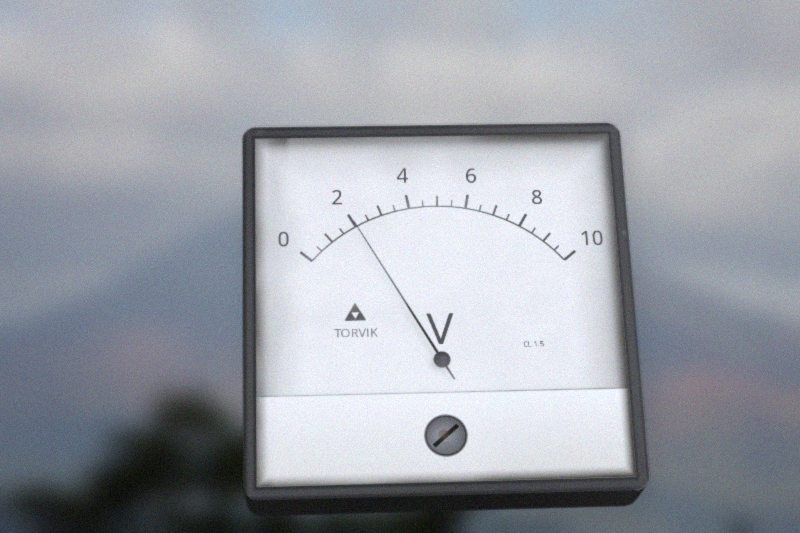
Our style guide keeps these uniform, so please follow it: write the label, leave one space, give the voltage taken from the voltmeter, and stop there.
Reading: 2 V
